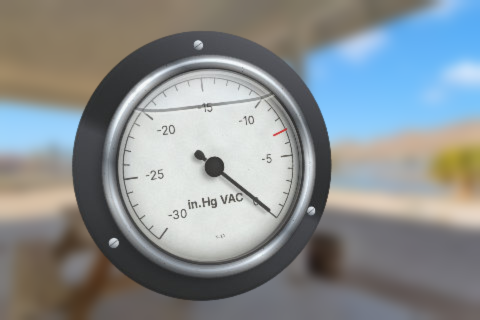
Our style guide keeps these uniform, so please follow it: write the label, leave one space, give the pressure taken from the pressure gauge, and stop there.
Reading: 0 inHg
